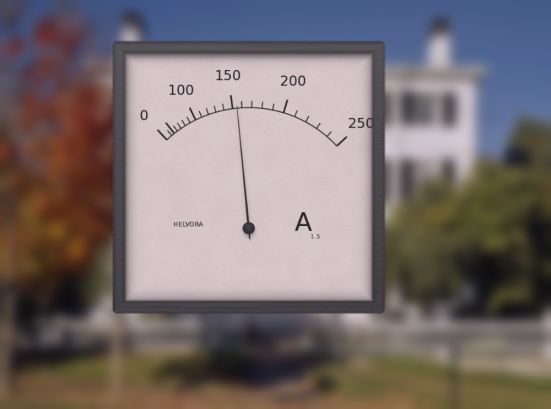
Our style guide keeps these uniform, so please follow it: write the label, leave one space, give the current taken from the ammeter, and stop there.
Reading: 155 A
